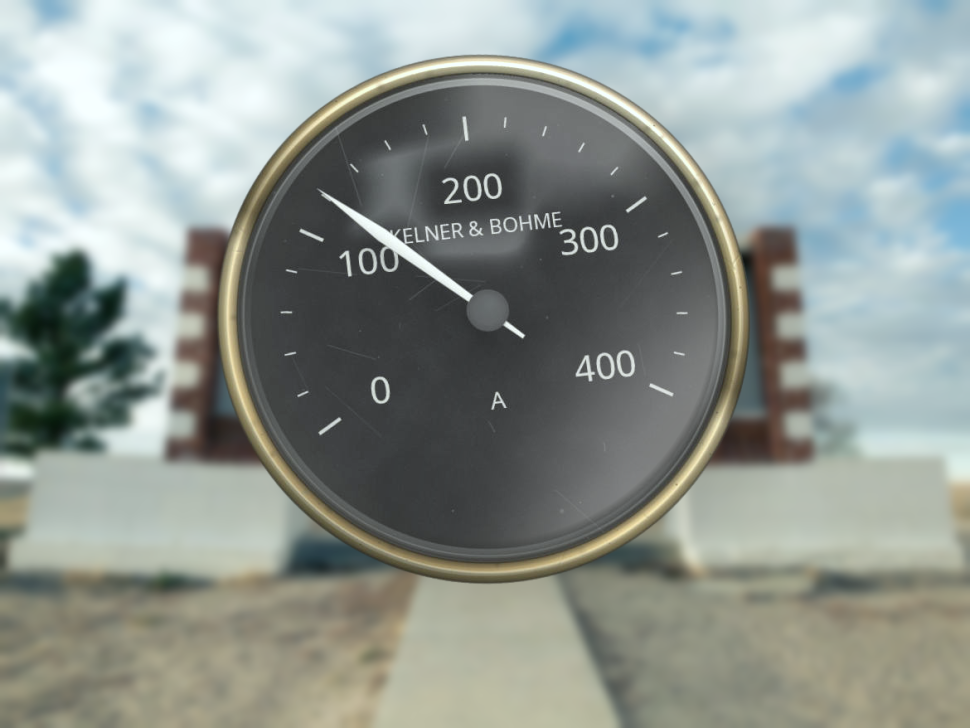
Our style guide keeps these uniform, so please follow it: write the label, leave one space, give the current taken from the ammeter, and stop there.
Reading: 120 A
